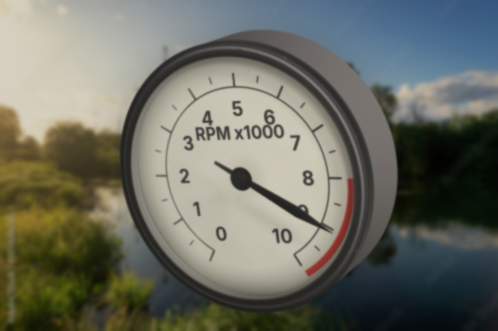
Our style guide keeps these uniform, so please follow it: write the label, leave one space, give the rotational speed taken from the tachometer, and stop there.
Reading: 9000 rpm
